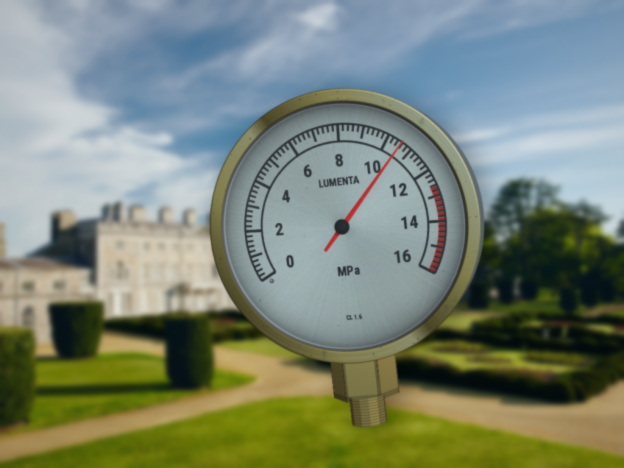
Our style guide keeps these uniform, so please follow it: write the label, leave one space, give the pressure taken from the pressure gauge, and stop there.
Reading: 10.6 MPa
